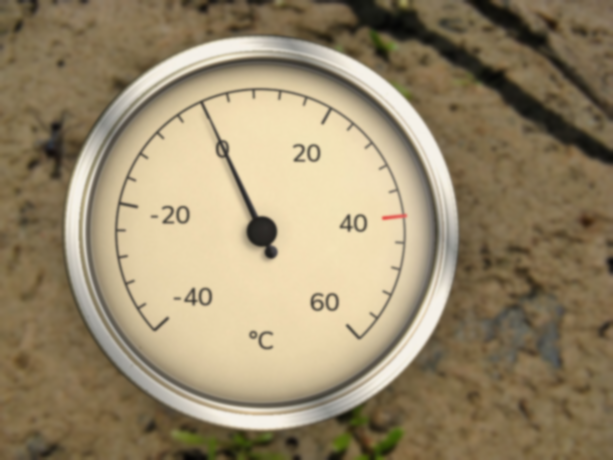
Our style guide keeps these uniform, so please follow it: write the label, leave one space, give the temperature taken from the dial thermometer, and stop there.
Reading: 0 °C
